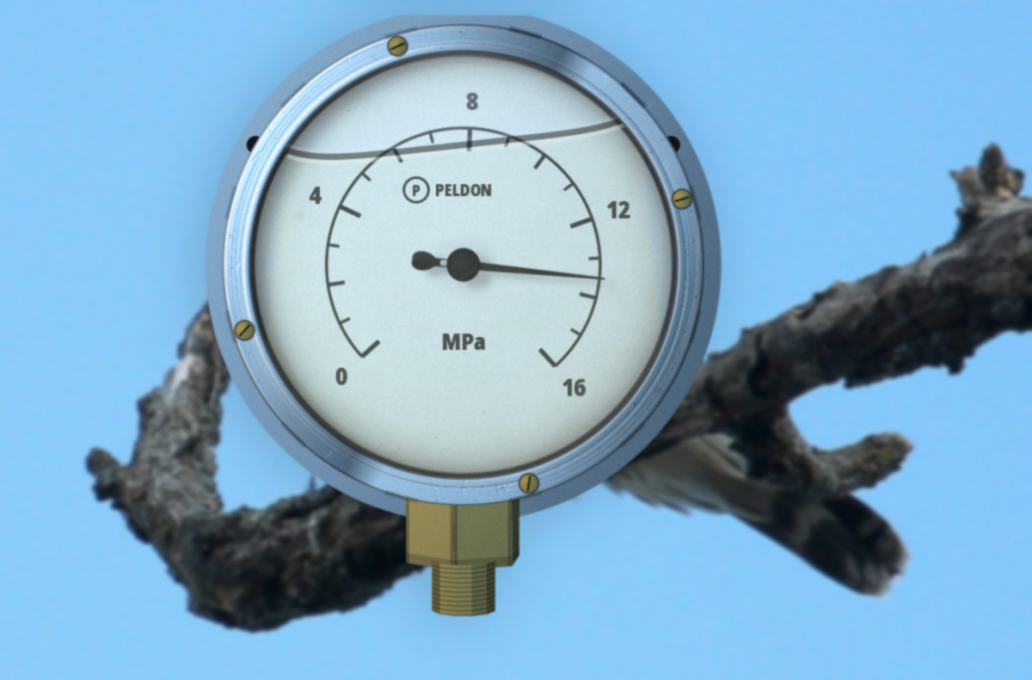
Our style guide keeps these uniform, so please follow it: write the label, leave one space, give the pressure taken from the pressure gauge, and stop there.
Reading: 13.5 MPa
